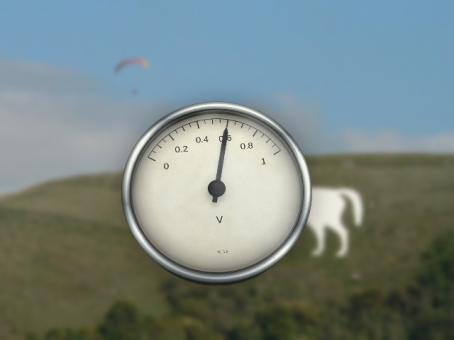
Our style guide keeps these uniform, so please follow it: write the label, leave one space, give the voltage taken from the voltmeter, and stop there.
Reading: 0.6 V
